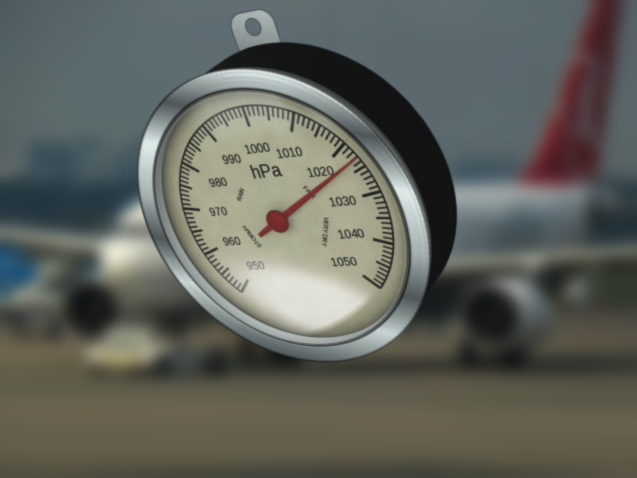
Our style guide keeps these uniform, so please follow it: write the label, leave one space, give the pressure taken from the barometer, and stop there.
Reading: 1023 hPa
